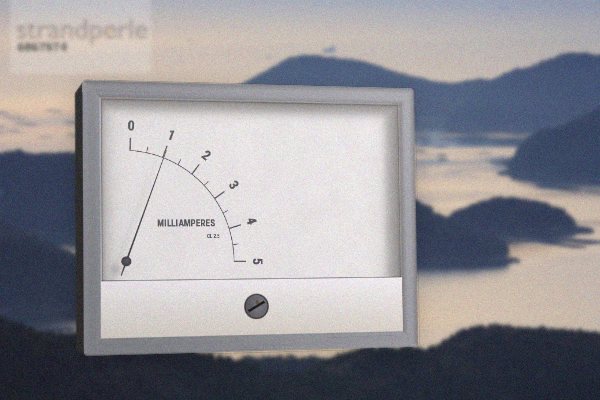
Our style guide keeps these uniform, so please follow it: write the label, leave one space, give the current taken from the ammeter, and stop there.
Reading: 1 mA
